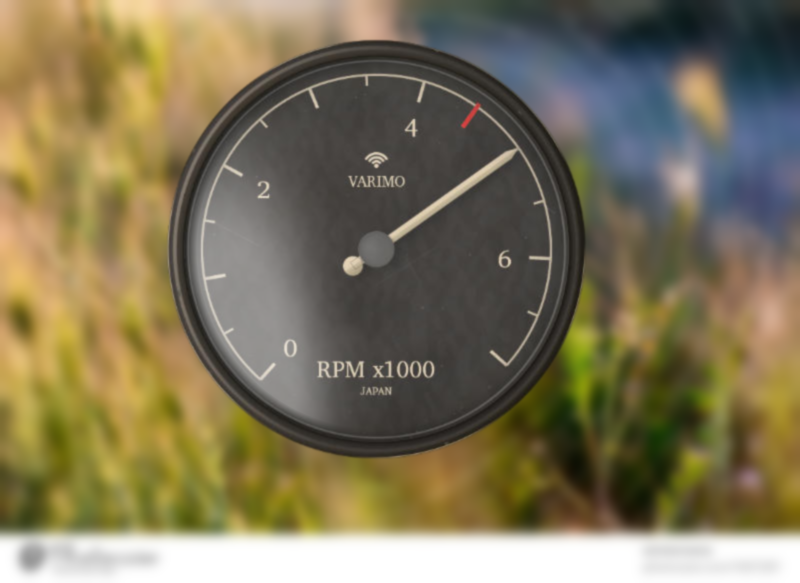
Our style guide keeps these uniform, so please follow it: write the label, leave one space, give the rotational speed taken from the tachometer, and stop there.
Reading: 5000 rpm
